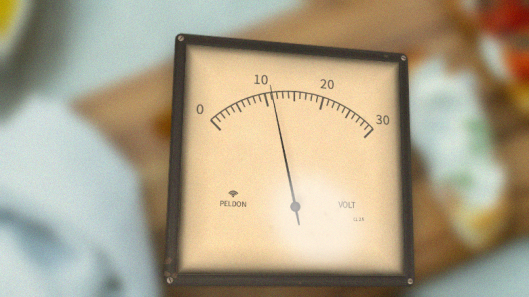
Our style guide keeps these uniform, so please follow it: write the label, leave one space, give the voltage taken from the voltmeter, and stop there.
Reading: 11 V
